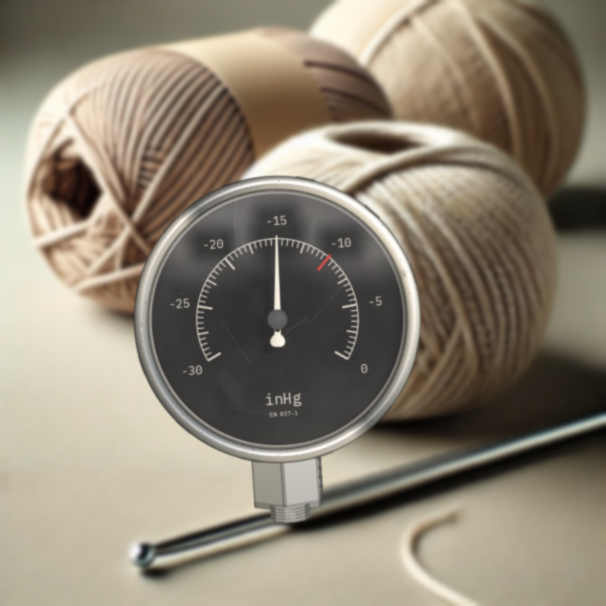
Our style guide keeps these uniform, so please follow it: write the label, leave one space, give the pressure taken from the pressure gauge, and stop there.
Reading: -15 inHg
